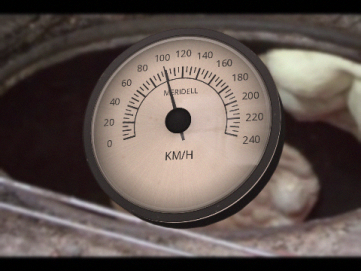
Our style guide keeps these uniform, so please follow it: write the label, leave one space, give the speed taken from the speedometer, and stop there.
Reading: 100 km/h
